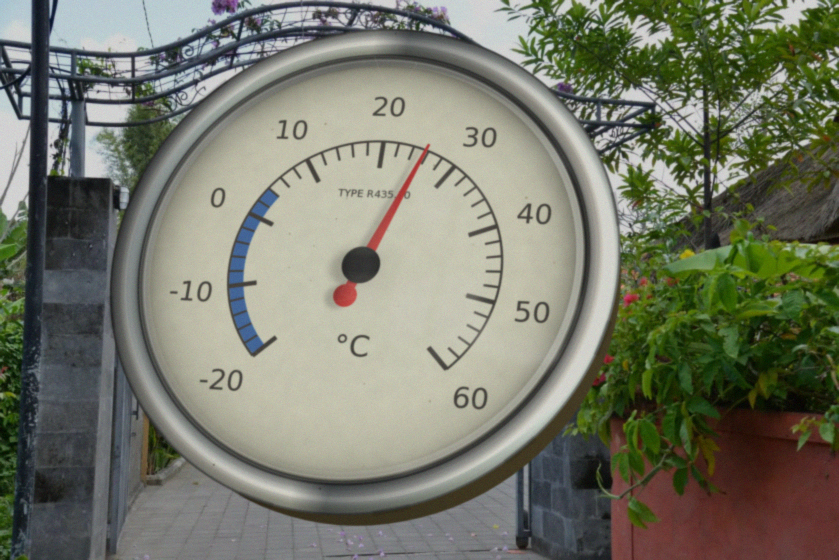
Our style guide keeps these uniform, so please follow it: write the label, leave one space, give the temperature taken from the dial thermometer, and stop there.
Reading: 26 °C
